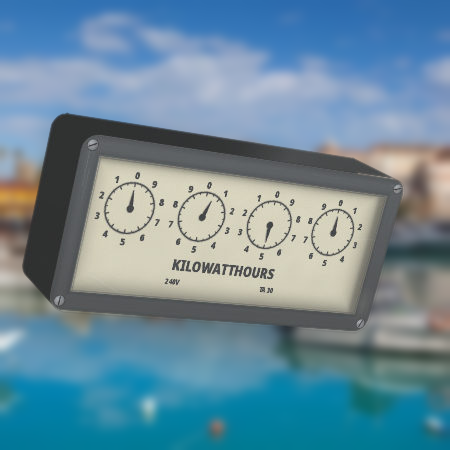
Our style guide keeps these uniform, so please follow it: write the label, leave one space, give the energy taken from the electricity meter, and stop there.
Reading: 50 kWh
